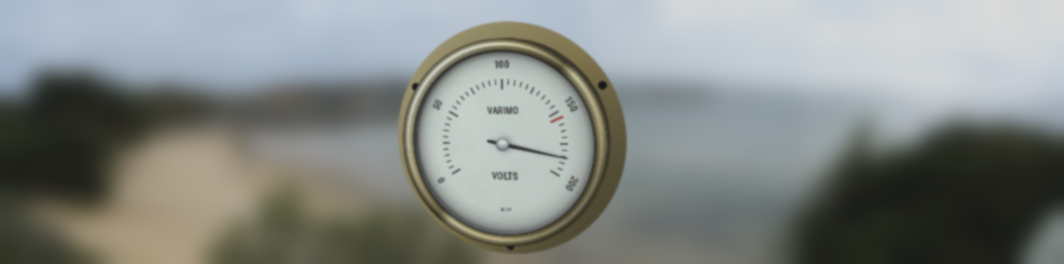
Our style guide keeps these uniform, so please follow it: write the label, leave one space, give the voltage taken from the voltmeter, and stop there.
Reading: 185 V
